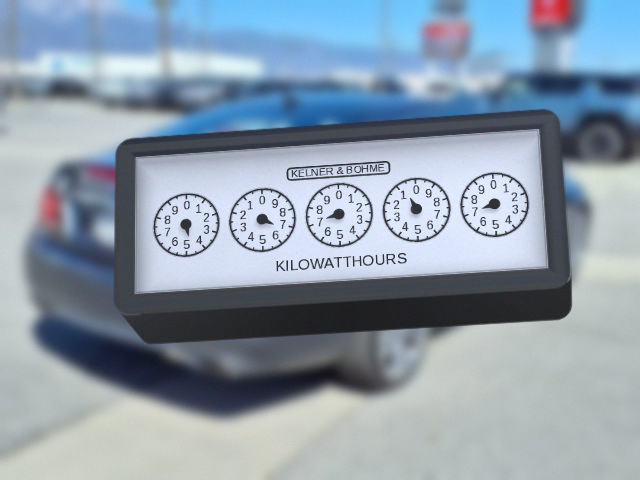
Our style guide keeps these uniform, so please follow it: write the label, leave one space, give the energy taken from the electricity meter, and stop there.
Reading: 46707 kWh
